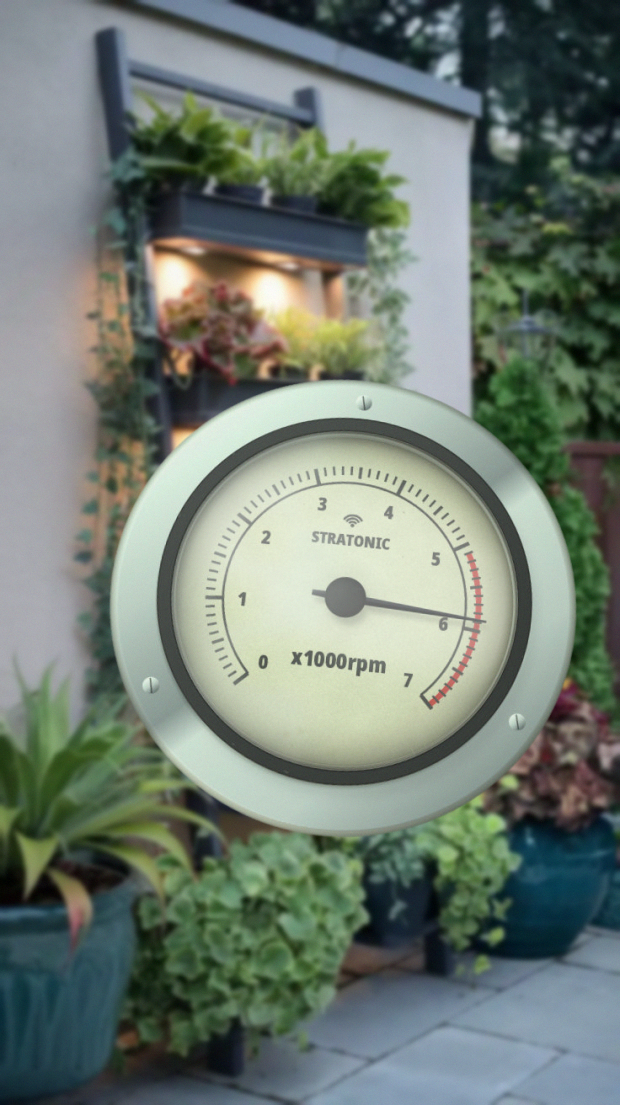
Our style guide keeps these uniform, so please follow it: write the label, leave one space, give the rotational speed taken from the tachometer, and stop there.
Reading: 5900 rpm
